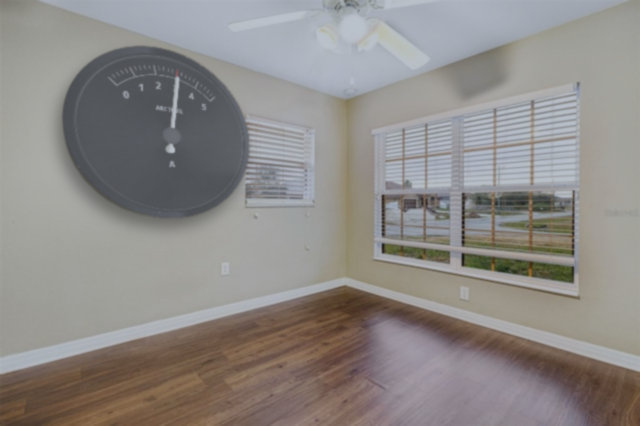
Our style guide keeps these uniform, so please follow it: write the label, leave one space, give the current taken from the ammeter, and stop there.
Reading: 3 A
